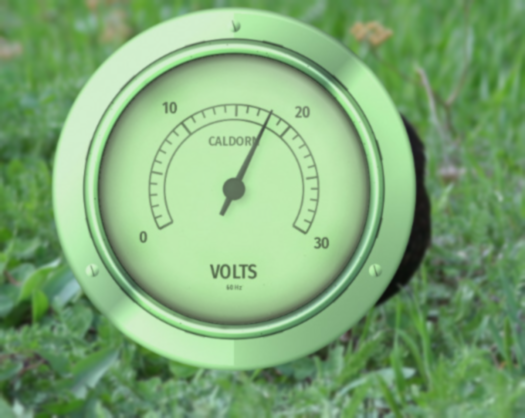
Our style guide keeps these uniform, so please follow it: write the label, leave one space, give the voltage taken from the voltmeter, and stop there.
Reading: 18 V
